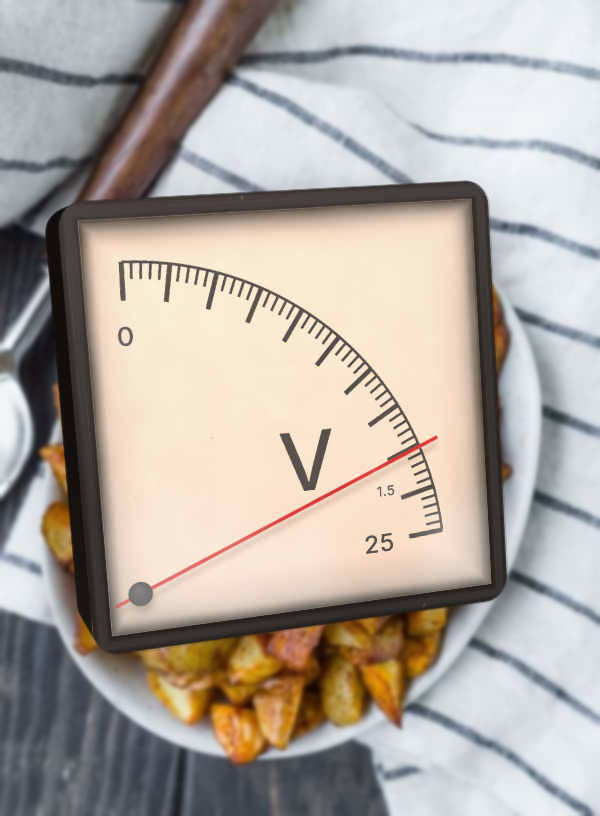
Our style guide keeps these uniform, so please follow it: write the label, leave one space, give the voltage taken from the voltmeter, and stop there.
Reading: 20 V
